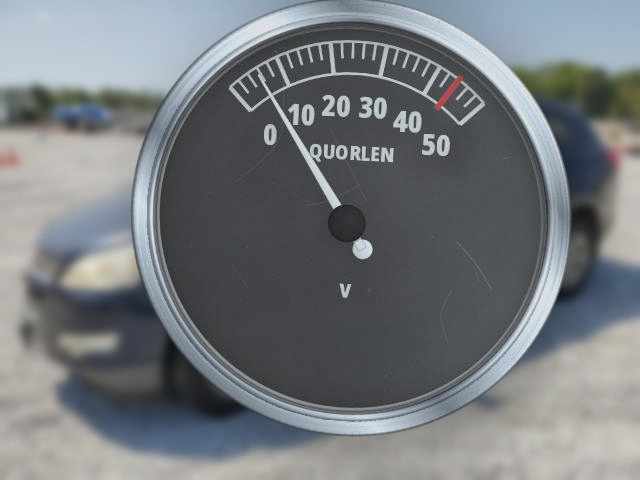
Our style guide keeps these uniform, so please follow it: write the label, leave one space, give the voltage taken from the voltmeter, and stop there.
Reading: 6 V
